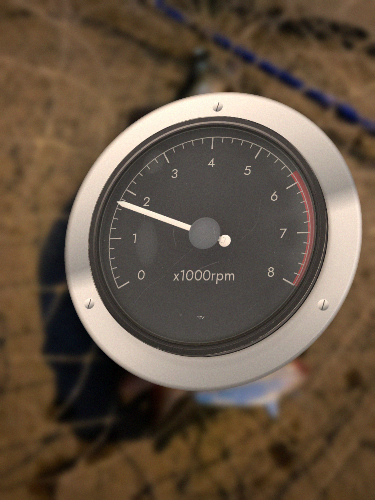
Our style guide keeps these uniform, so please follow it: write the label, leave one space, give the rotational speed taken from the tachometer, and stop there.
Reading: 1700 rpm
